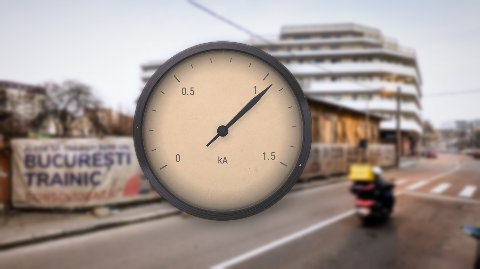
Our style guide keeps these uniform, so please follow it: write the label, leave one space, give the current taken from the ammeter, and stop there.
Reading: 1.05 kA
